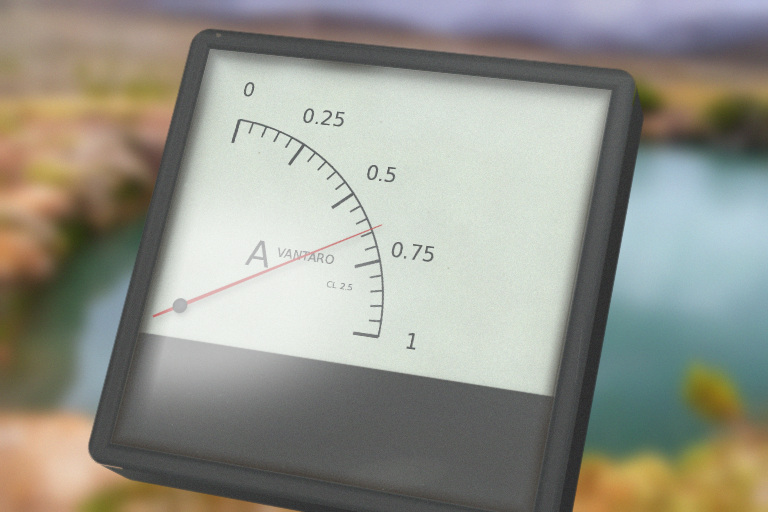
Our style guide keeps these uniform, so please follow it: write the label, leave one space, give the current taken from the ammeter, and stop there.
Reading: 0.65 A
